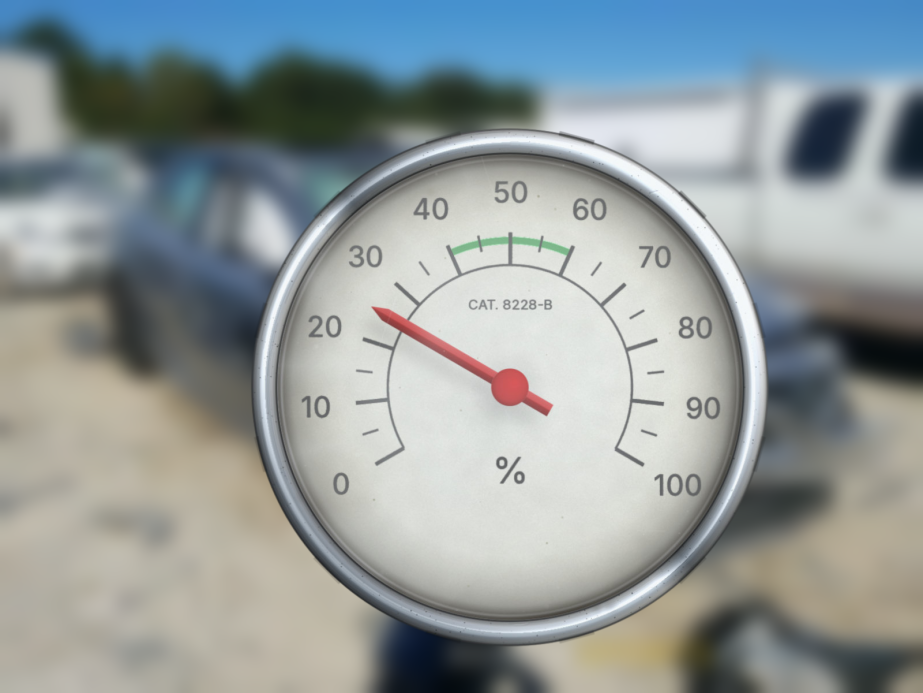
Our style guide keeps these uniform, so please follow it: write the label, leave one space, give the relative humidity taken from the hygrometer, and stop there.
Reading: 25 %
